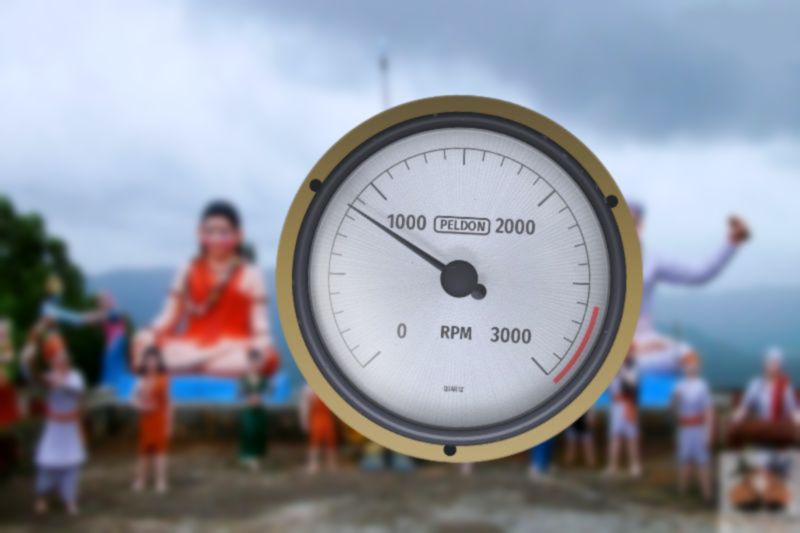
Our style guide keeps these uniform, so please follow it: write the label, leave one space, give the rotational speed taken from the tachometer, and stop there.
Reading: 850 rpm
